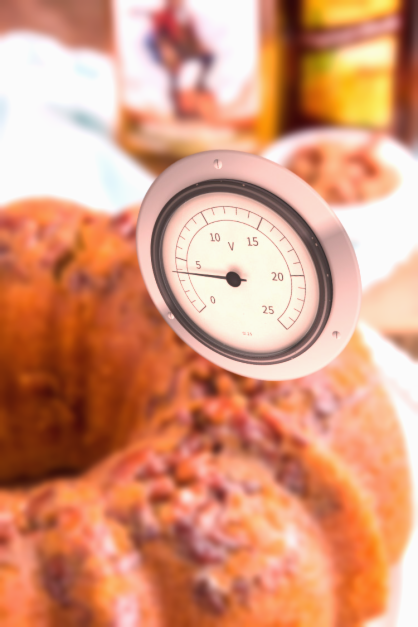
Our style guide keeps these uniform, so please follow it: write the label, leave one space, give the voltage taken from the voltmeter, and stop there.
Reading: 4 V
